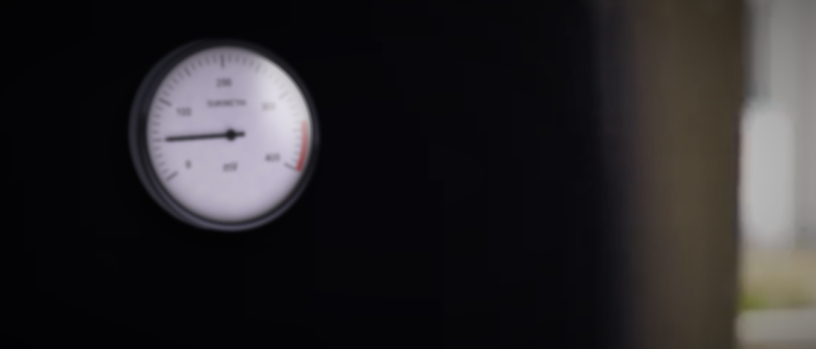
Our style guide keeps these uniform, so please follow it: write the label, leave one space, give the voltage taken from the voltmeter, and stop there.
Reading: 50 mV
